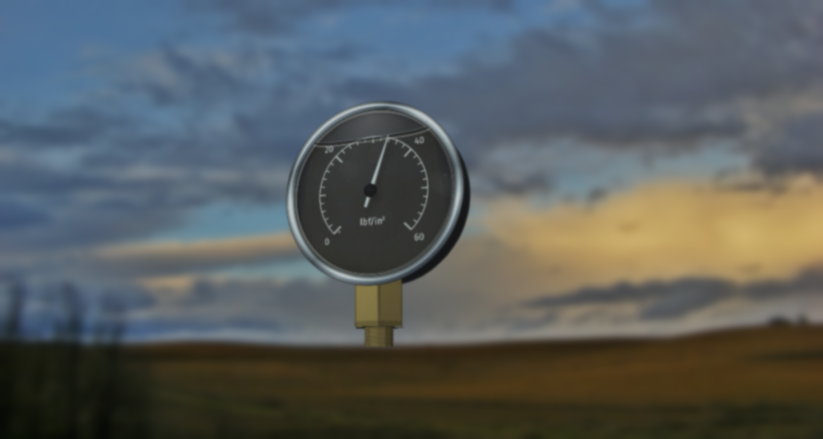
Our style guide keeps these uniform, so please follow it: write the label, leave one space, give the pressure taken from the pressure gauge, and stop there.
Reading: 34 psi
